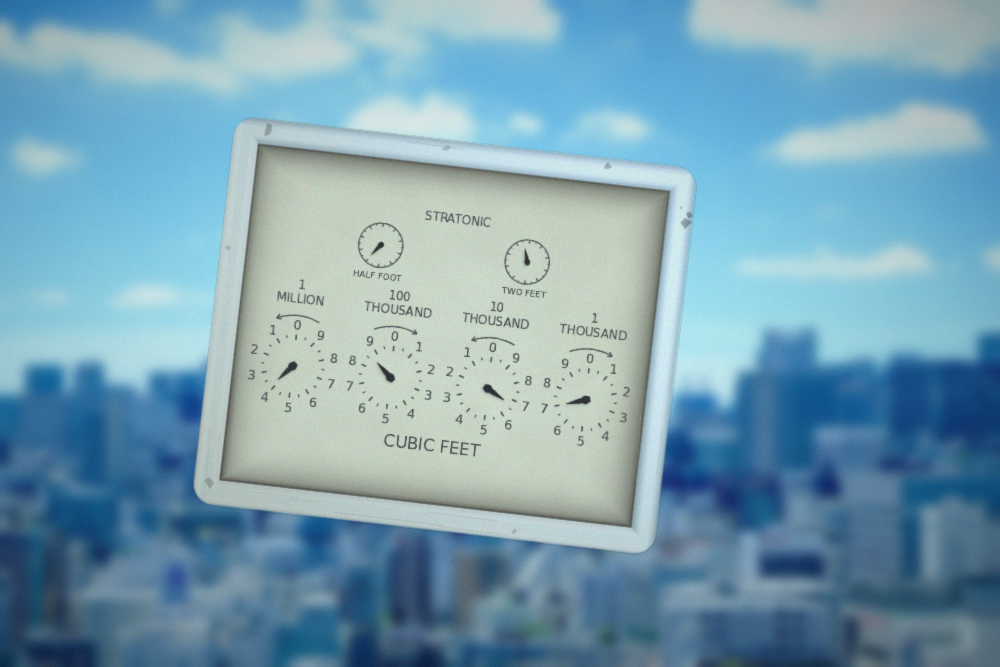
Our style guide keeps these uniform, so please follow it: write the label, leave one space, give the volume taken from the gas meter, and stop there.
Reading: 386700 ft³
